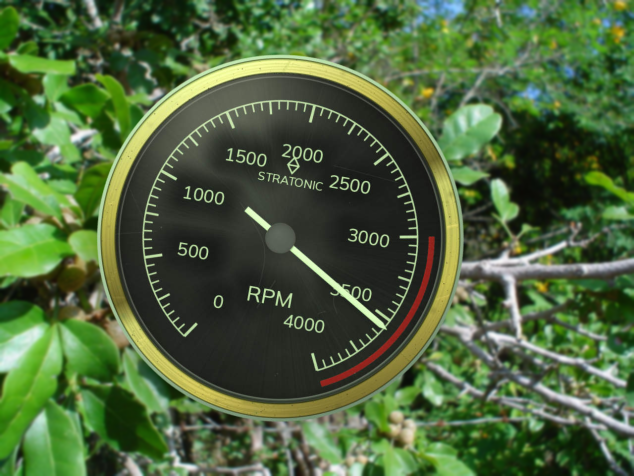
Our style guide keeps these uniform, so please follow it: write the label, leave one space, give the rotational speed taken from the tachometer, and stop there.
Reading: 3550 rpm
